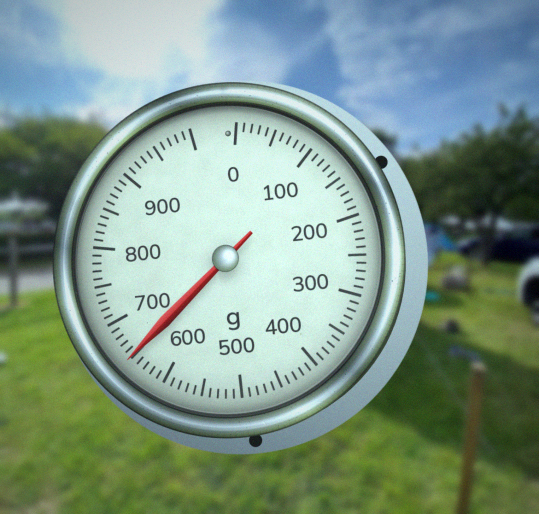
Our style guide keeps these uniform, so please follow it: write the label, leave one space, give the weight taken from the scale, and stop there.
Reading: 650 g
